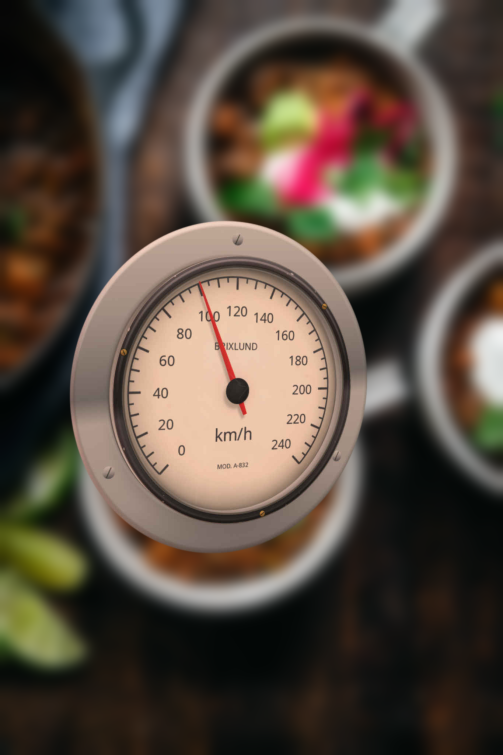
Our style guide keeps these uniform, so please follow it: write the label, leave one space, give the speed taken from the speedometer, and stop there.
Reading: 100 km/h
